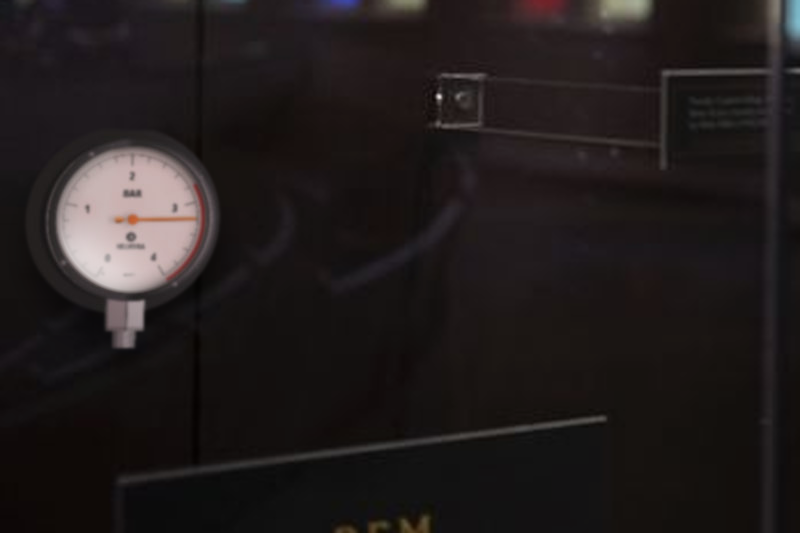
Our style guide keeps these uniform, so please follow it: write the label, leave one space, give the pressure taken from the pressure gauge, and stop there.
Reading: 3.2 bar
